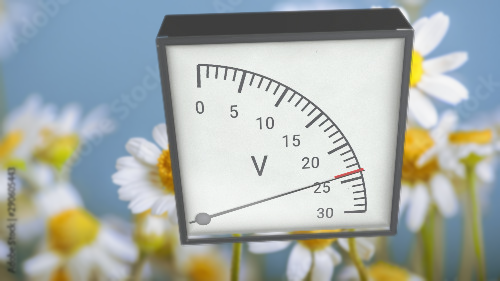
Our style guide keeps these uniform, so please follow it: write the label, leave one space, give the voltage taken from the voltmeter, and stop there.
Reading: 24 V
